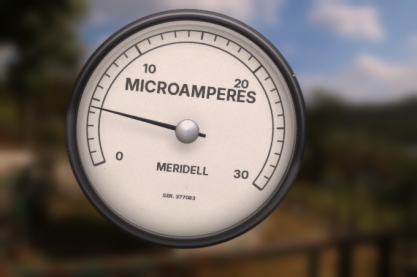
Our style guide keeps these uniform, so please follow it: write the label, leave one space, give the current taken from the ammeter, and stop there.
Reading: 4.5 µA
